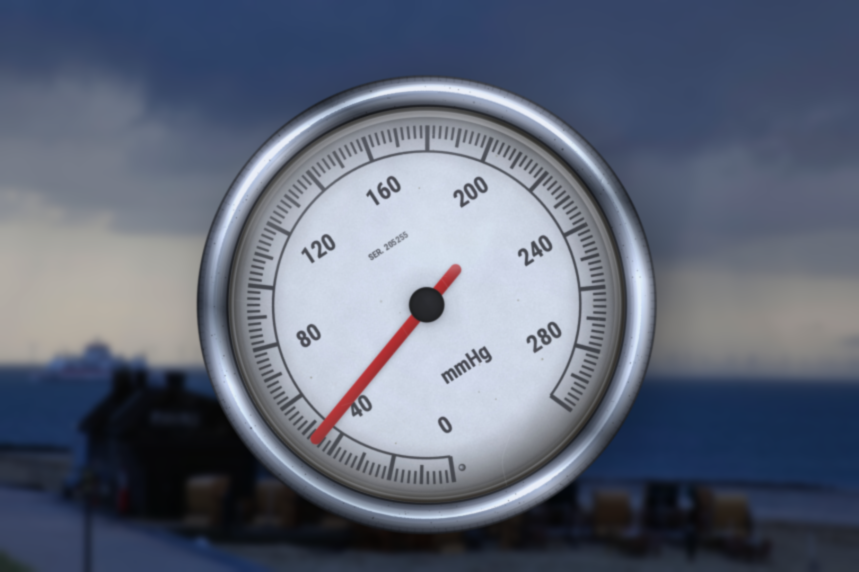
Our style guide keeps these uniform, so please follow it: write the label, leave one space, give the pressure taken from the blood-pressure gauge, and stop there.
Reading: 46 mmHg
